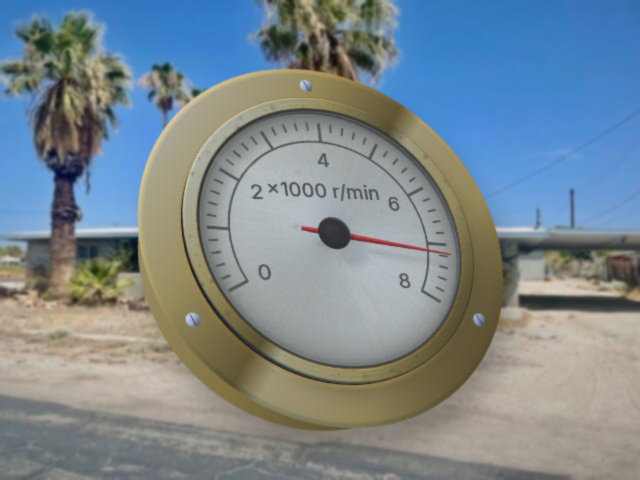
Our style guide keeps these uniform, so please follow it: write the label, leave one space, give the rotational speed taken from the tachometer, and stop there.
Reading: 7200 rpm
